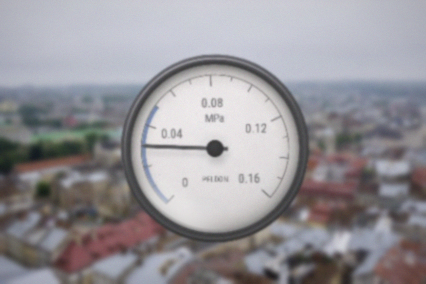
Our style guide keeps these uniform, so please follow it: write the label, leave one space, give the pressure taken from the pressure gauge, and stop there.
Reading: 0.03 MPa
